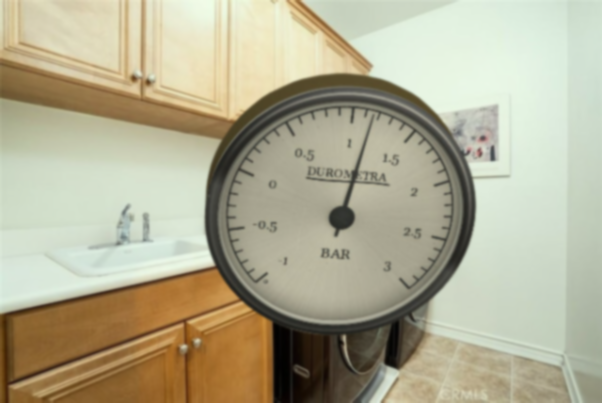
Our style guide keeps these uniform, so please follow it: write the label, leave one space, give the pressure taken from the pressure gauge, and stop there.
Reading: 1.15 bar
